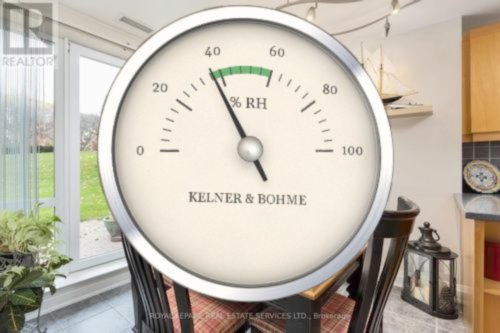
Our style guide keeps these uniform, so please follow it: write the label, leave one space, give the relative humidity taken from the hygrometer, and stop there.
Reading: 36 %
